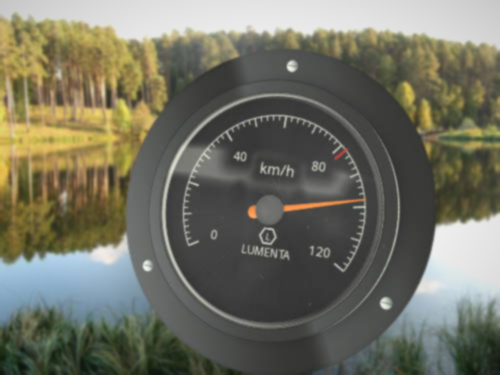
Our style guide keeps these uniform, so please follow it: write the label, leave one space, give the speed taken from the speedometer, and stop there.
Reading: 98 km/h
